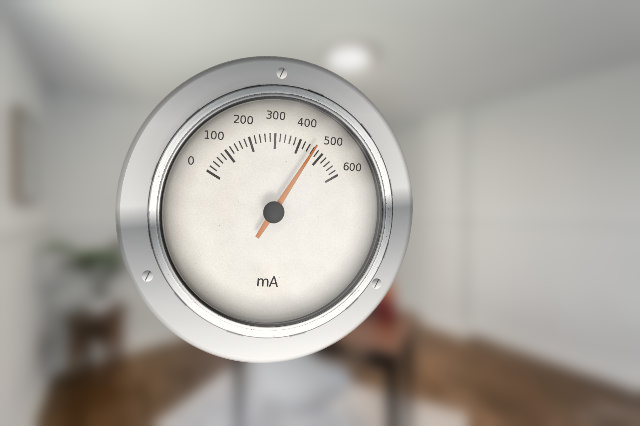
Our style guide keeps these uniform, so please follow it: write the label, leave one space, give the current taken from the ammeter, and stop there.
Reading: 460 mA
